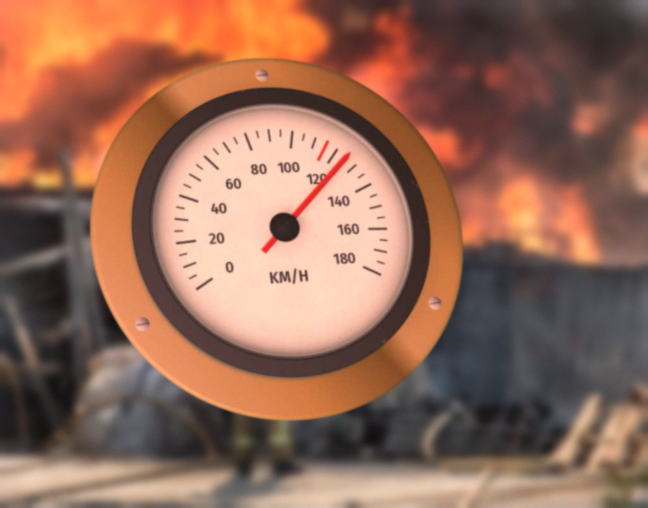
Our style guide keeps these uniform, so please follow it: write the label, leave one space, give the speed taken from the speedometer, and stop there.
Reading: 125 km/h
